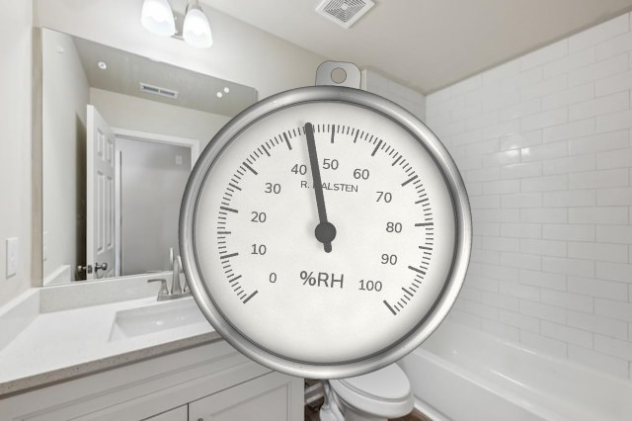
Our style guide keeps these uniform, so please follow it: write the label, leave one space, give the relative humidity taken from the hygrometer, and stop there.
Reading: 45 %
